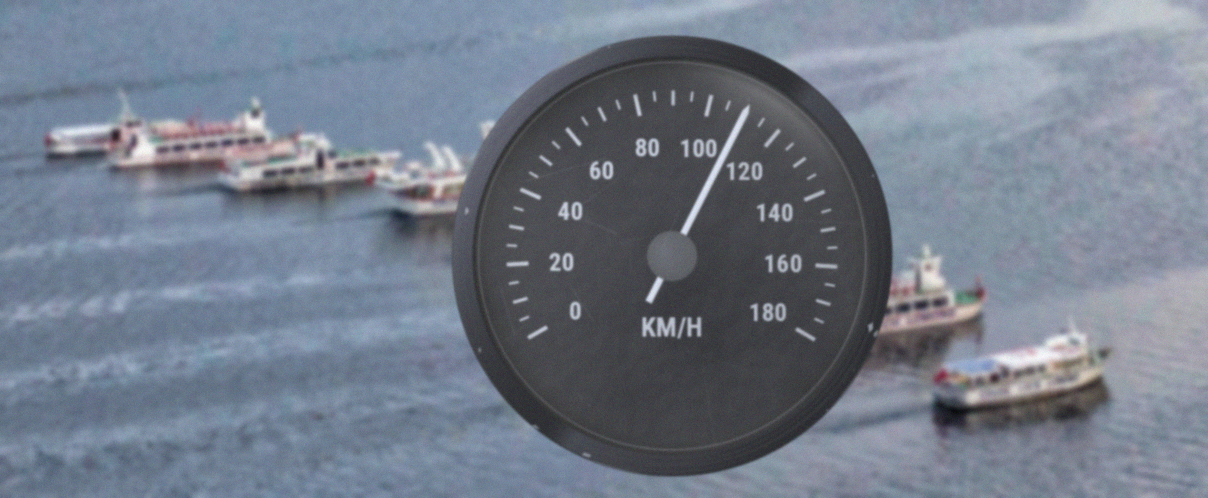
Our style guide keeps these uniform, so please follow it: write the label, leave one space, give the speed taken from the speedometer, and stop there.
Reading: 110 km/h
